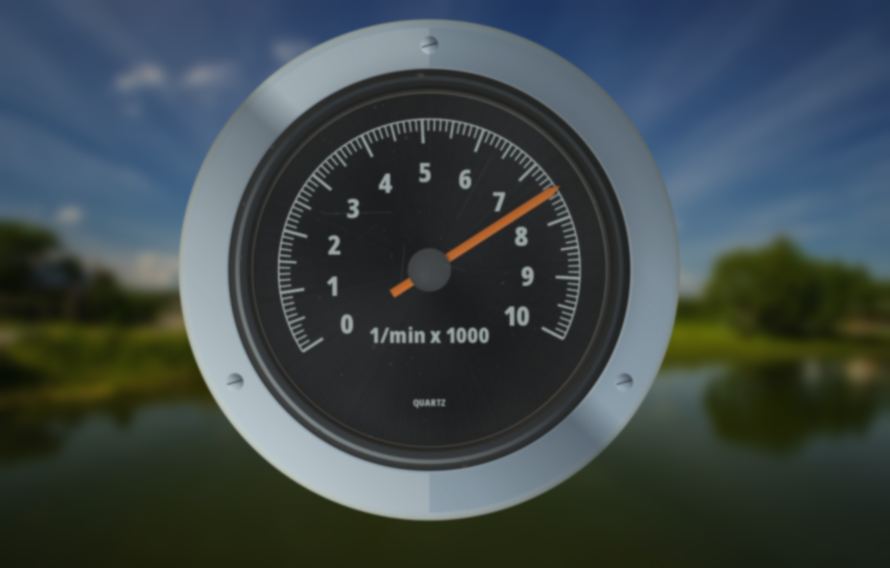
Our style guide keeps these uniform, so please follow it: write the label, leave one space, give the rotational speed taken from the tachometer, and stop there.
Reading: 7500 rpm
